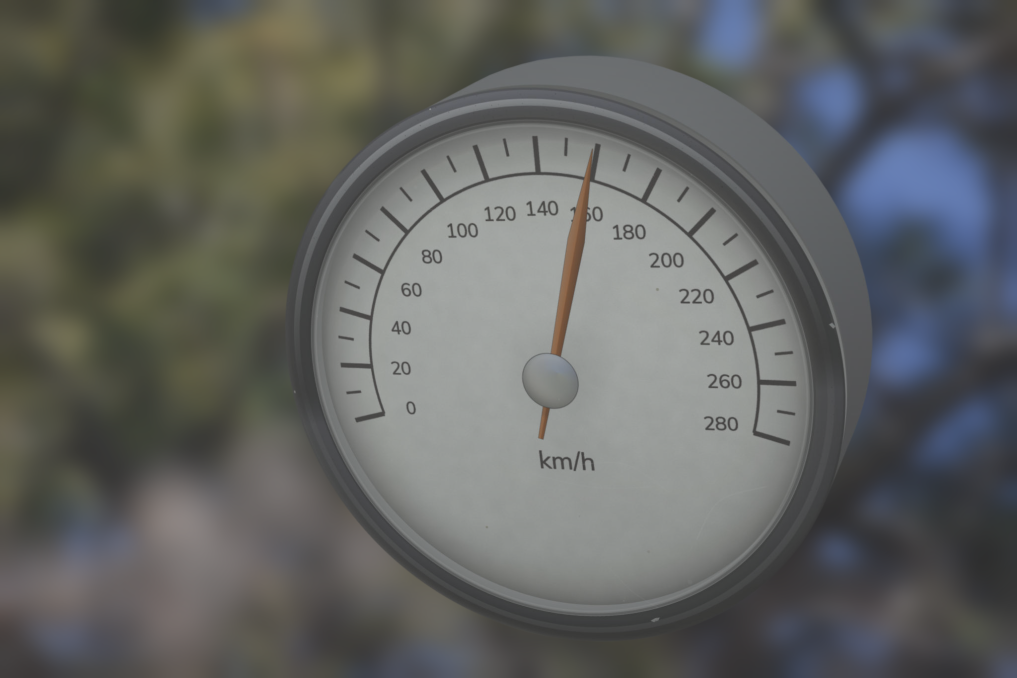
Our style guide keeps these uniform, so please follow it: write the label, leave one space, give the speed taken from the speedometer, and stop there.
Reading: 160 km/h
